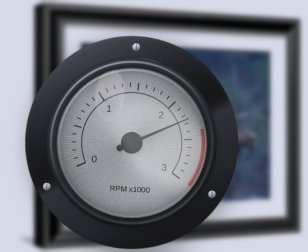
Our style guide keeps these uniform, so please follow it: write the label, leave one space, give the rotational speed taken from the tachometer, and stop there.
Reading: 2250 rpm
